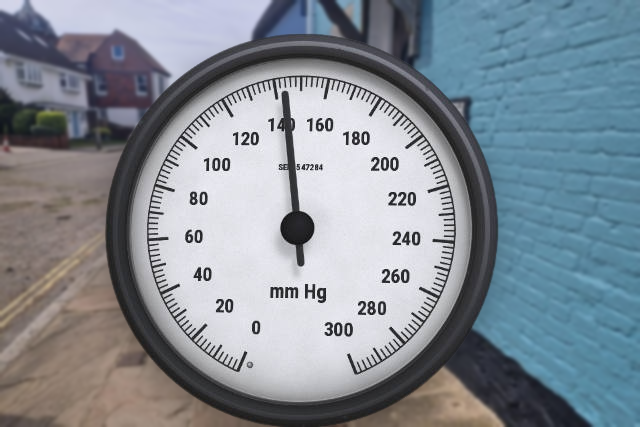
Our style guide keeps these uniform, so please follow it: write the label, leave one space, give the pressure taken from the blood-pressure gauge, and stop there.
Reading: 144 mmHg
